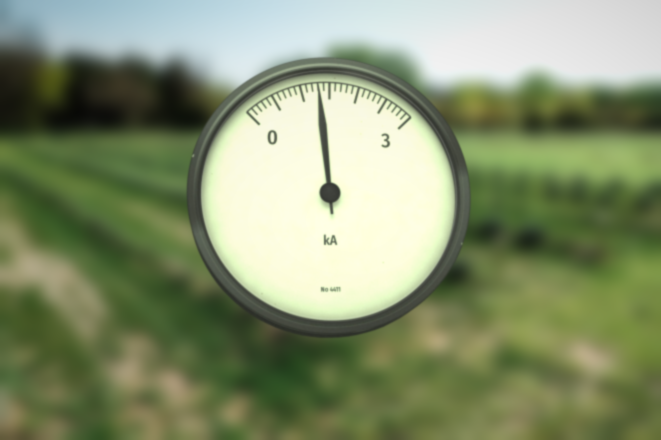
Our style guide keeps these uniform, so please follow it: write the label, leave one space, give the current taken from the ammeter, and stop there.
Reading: 1.3 kA
